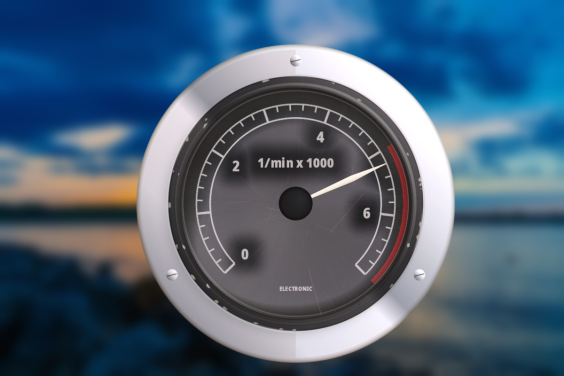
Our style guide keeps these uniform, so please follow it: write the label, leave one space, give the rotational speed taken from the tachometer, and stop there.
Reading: 5200 rpm
